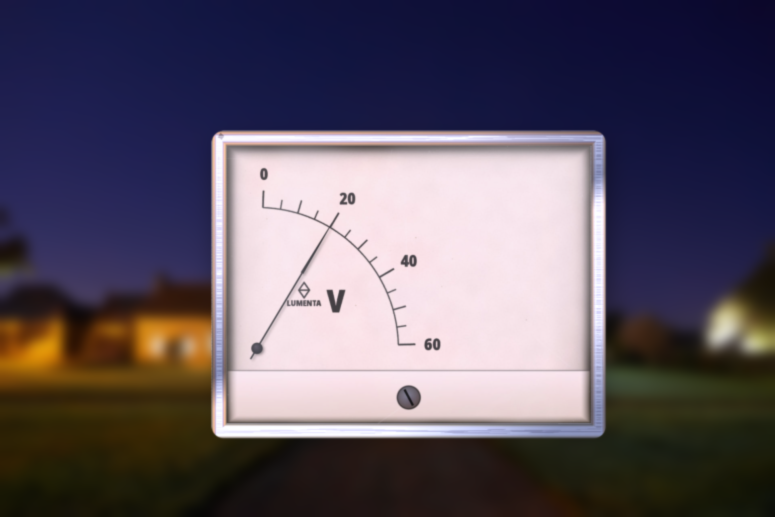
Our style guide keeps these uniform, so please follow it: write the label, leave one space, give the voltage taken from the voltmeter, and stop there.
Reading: 20 V
